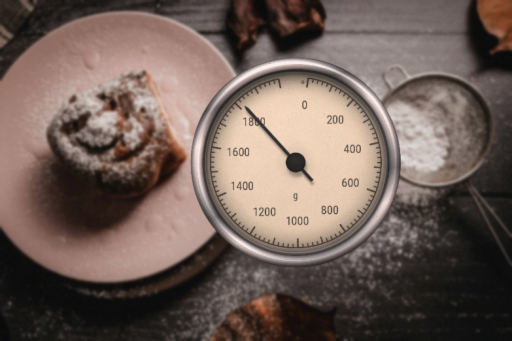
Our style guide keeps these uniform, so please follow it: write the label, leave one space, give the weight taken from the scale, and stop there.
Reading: 1820 g
